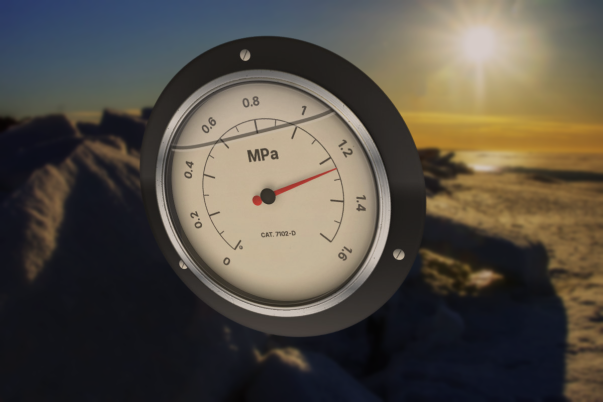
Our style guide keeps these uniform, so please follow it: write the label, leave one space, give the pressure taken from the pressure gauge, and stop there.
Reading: 1.25 MPa
